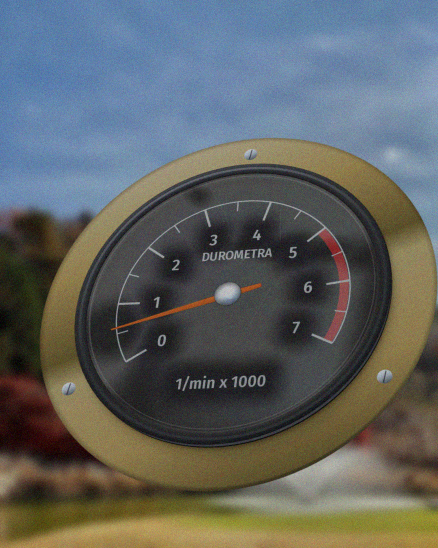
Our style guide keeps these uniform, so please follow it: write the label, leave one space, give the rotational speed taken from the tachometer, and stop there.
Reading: 500 rpm
